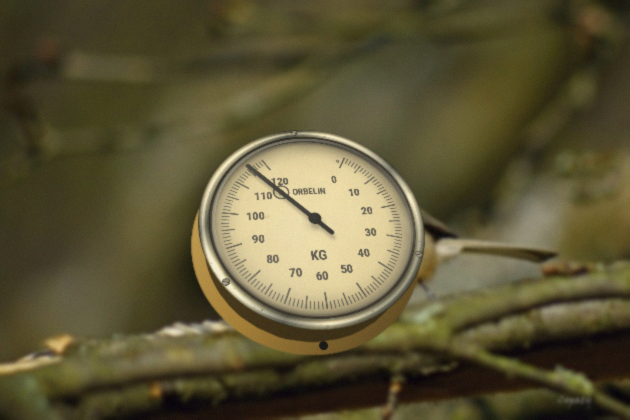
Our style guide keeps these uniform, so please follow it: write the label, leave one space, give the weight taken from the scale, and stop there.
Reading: 115 kg
